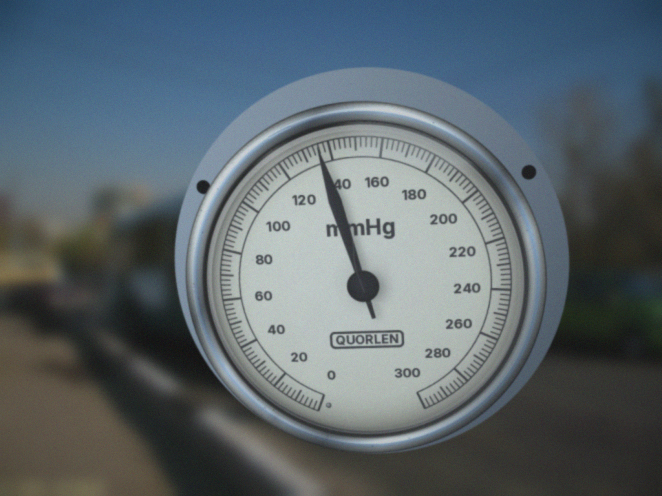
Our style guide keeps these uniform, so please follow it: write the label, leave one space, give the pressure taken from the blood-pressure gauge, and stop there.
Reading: 136 mmHg
